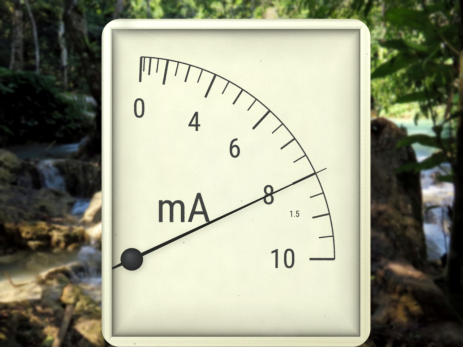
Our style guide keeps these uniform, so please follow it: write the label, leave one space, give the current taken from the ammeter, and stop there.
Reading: 8 mA
